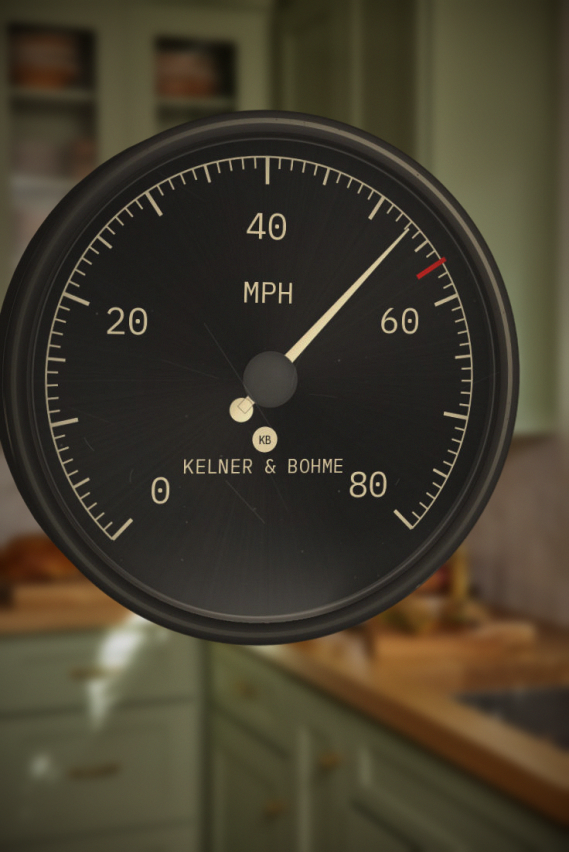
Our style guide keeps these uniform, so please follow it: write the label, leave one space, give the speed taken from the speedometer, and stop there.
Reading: 53 mph
